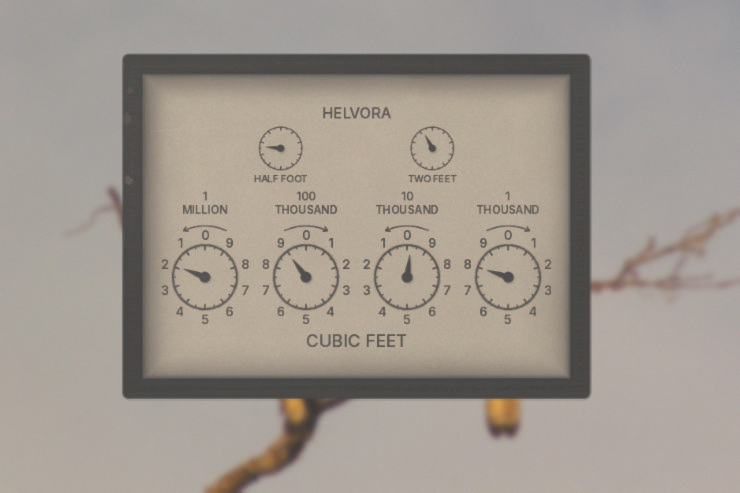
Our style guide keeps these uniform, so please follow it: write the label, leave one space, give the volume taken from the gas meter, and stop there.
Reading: 189800 ft³
